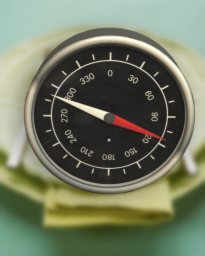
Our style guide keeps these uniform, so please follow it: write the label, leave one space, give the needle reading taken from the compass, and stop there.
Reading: 112.5 °
